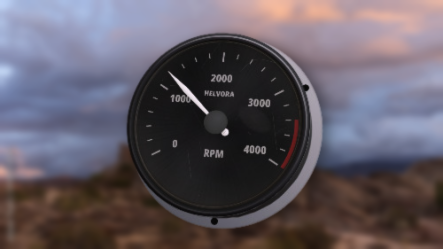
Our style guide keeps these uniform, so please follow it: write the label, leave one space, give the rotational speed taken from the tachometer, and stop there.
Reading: 1200 rpm
